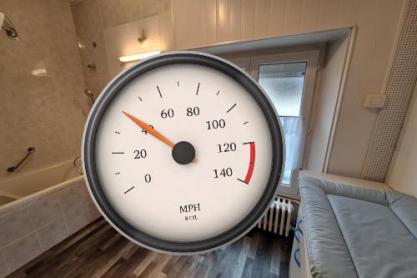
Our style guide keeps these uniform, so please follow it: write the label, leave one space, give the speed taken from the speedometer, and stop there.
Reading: 40 mph
